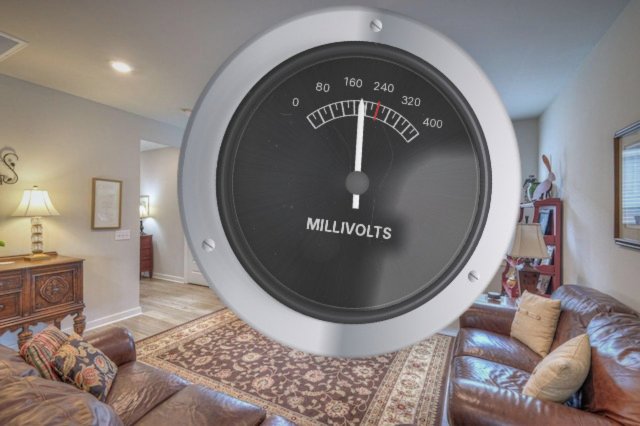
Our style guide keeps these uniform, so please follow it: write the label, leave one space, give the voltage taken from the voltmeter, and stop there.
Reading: 180 mV
